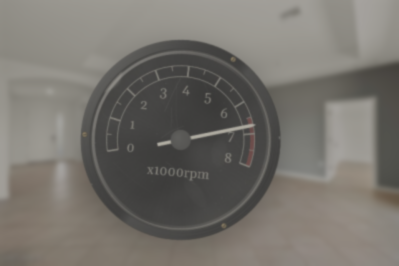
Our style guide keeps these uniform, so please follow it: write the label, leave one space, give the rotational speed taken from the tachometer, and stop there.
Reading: 6750 rpm
